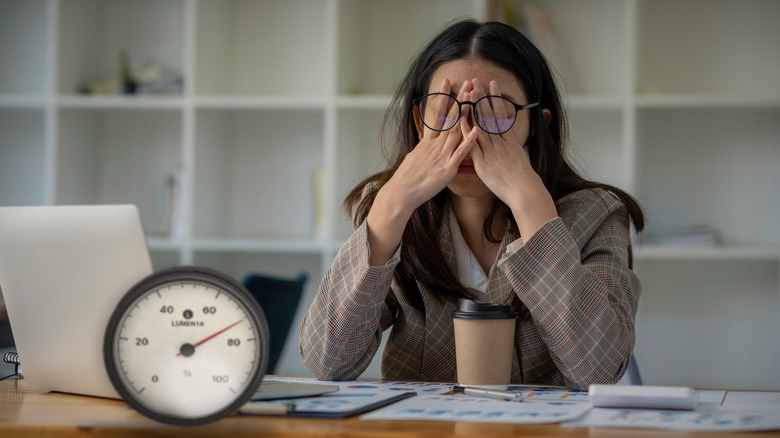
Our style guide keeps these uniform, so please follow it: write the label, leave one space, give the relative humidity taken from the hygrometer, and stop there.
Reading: 72 %
